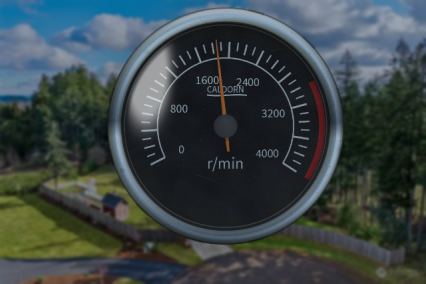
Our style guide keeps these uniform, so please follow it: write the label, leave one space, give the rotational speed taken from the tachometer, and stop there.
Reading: 1850 rpm
